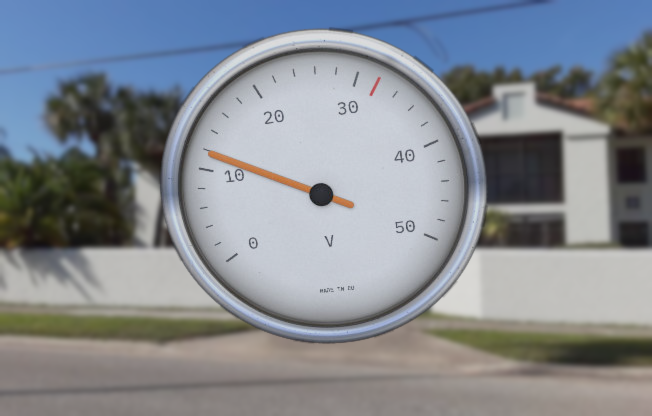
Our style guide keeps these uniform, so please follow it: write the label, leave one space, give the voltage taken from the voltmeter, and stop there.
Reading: 12 V
